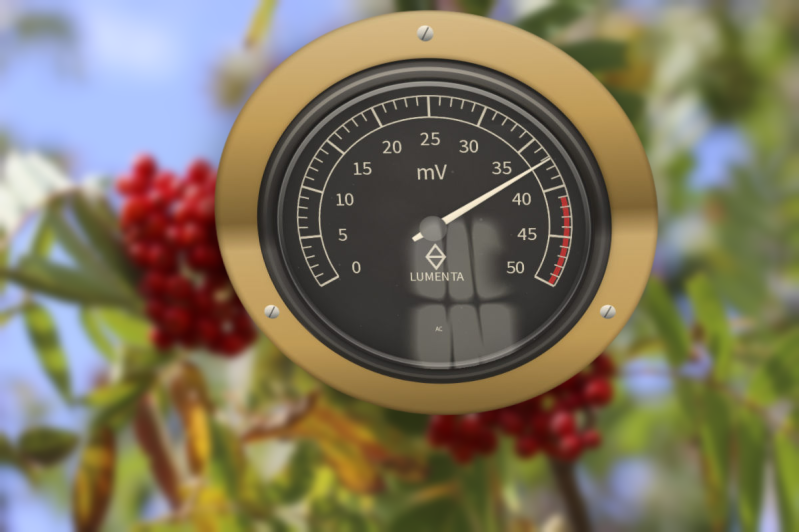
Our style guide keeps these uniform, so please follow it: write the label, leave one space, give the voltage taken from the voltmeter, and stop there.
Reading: 37 mV
